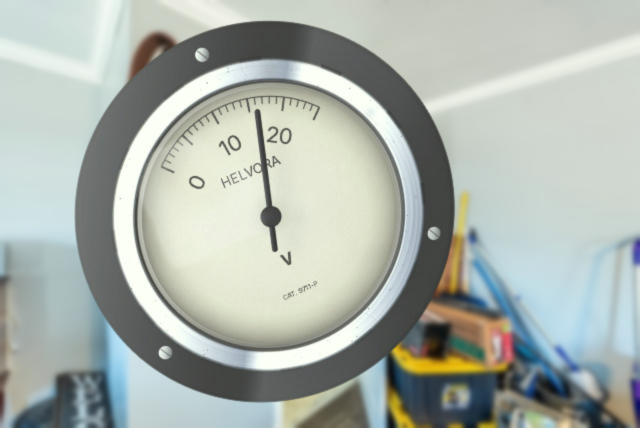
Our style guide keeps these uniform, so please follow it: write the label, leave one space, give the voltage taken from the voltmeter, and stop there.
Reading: 16 V
